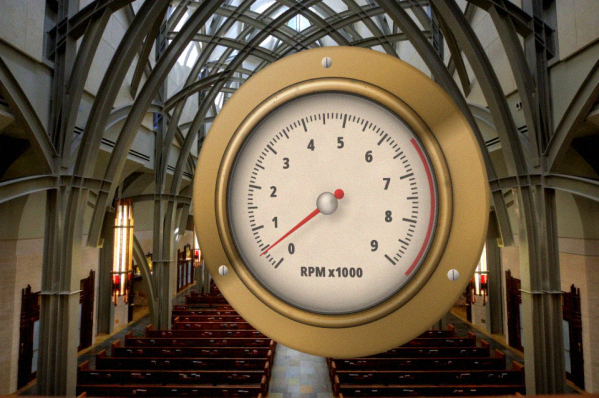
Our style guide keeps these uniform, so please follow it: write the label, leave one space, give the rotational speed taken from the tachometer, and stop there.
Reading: 400 rpm
